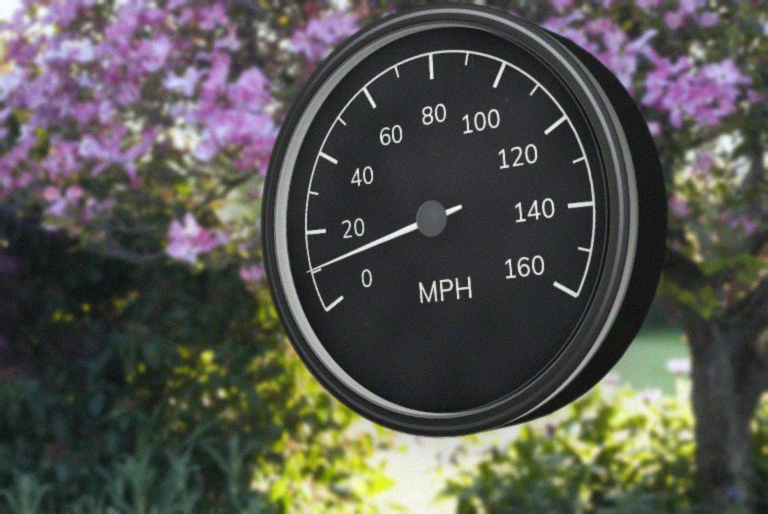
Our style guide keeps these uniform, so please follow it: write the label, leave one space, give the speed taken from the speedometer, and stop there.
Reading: 10 mph
